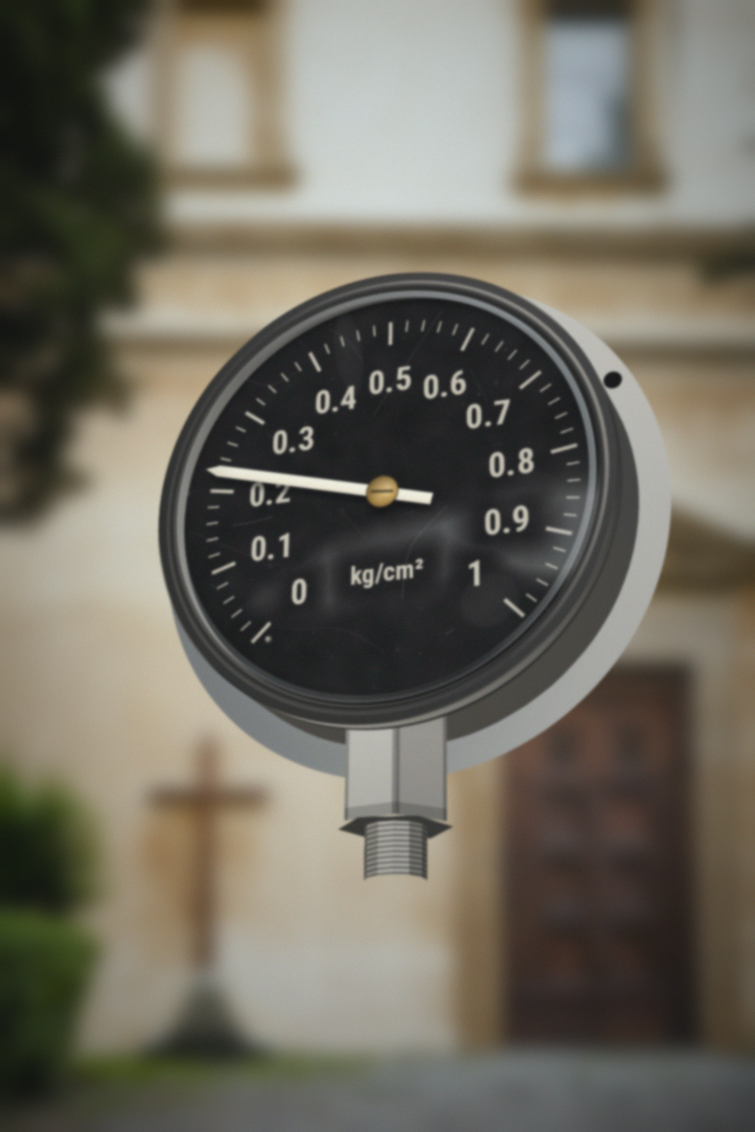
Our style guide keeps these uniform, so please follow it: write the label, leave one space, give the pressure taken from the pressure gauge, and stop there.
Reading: 0.22 kg/cm²
